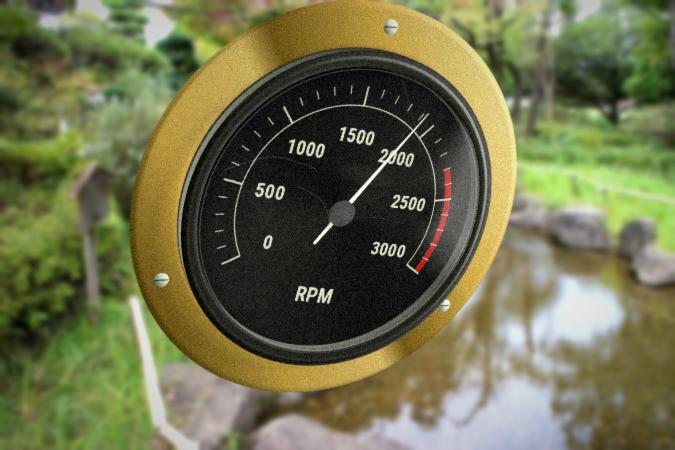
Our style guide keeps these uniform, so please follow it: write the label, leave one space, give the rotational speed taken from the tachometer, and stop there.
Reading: 1900 rpm
